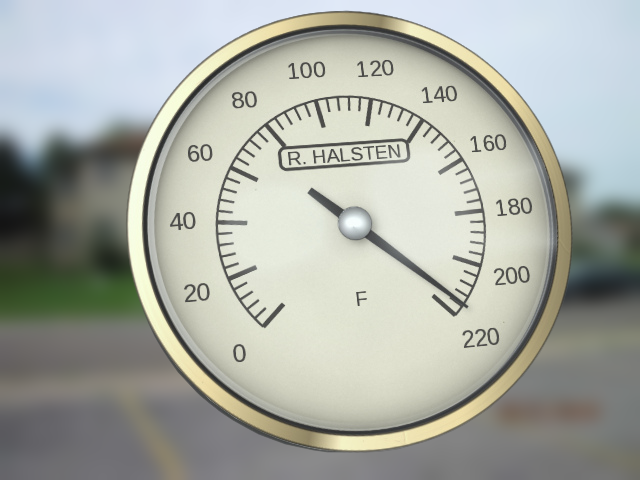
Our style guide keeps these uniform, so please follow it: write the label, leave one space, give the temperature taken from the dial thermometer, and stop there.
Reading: 216 °F
